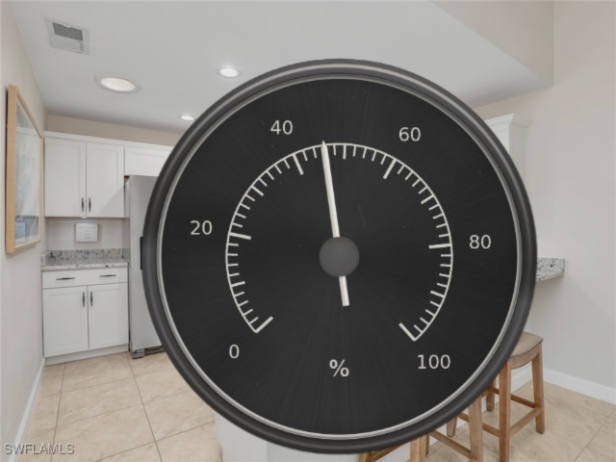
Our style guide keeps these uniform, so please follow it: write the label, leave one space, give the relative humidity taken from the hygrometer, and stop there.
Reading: 46 %
